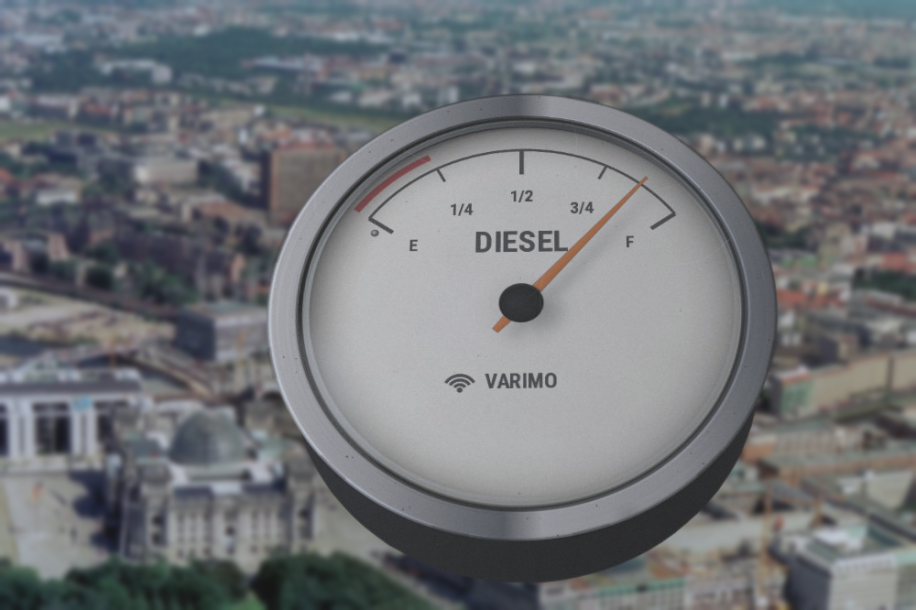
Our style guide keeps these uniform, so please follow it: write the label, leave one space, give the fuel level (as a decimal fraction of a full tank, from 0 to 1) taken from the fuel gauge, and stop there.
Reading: 0.875
